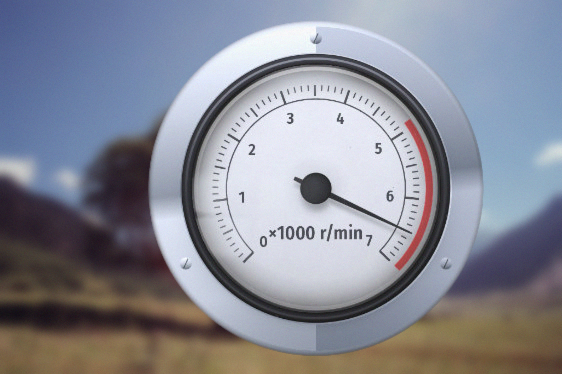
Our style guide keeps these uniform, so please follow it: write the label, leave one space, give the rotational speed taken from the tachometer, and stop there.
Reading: 6500 rpm
